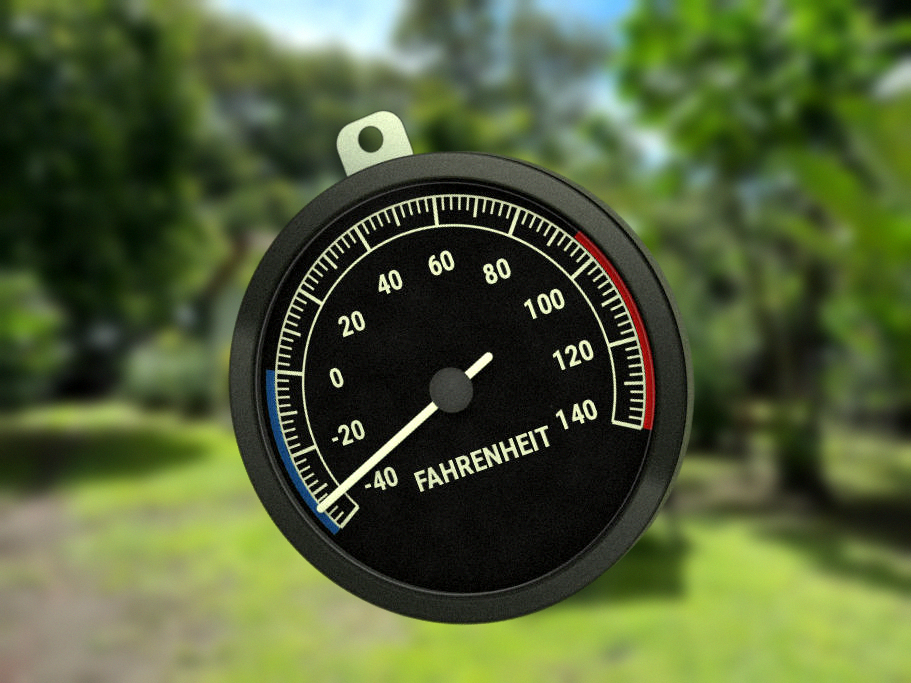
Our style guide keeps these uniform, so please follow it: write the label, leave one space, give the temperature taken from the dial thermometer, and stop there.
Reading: -34 °F
